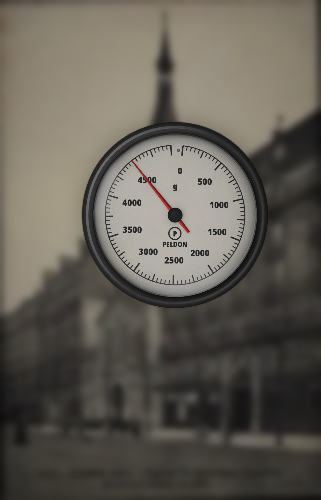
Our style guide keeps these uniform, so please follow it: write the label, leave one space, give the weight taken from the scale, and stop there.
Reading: 4500 g
